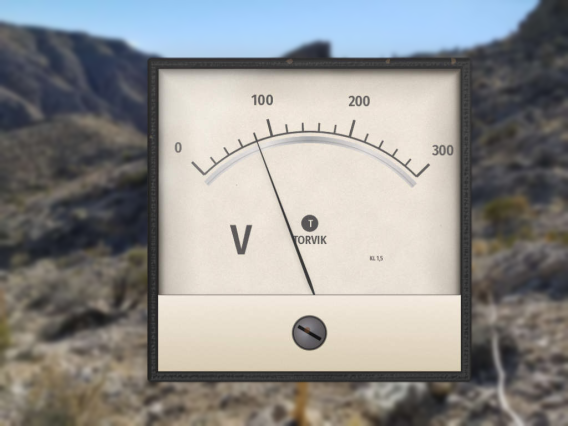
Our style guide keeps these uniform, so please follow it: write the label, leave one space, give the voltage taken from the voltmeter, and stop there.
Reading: 80 V
